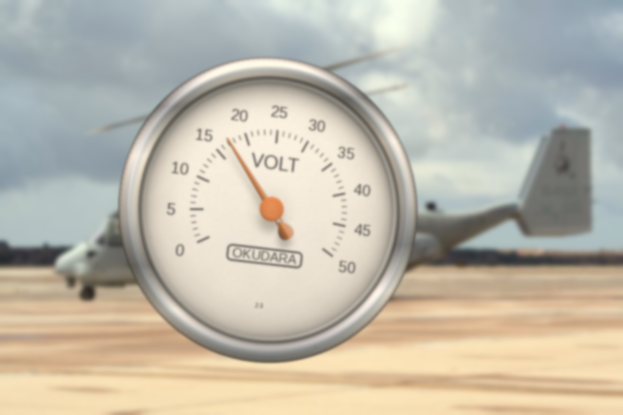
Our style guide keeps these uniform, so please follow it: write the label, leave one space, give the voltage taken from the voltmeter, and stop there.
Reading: 17 V
